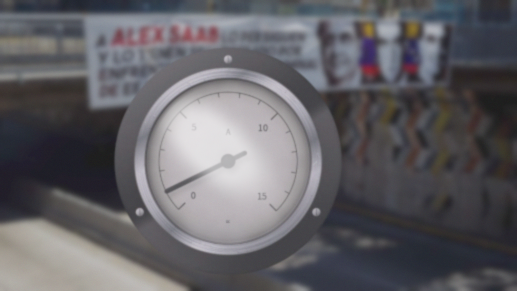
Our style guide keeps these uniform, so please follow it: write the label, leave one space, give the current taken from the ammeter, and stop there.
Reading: 1 A
